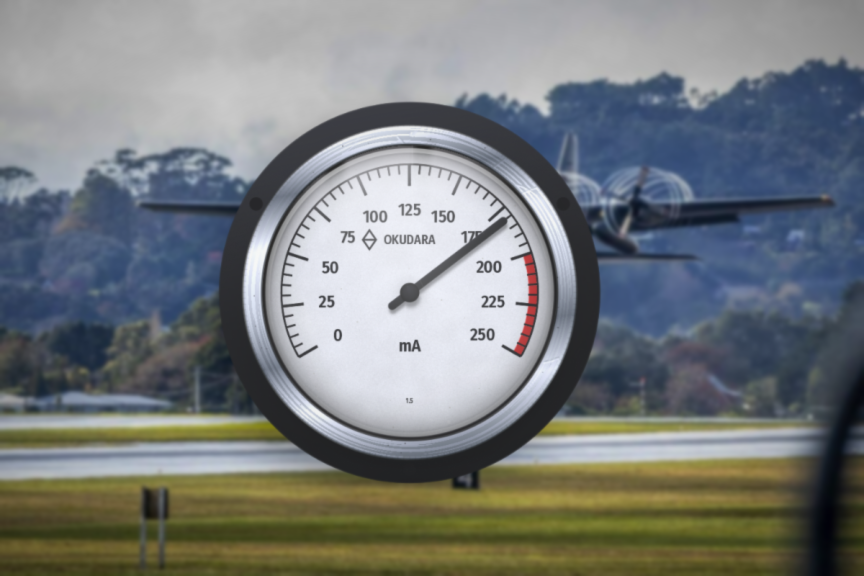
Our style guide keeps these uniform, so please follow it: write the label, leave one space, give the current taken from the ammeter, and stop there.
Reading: 180 mA
